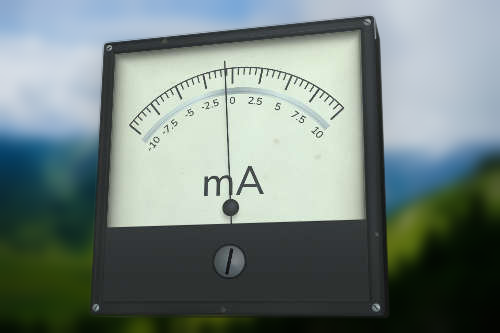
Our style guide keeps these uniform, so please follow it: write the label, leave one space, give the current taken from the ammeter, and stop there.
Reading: -0.5 mA
